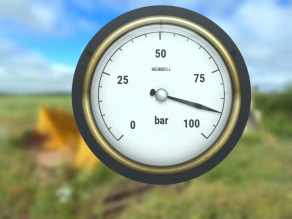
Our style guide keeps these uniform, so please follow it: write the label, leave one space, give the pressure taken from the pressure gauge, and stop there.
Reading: 90 bar
